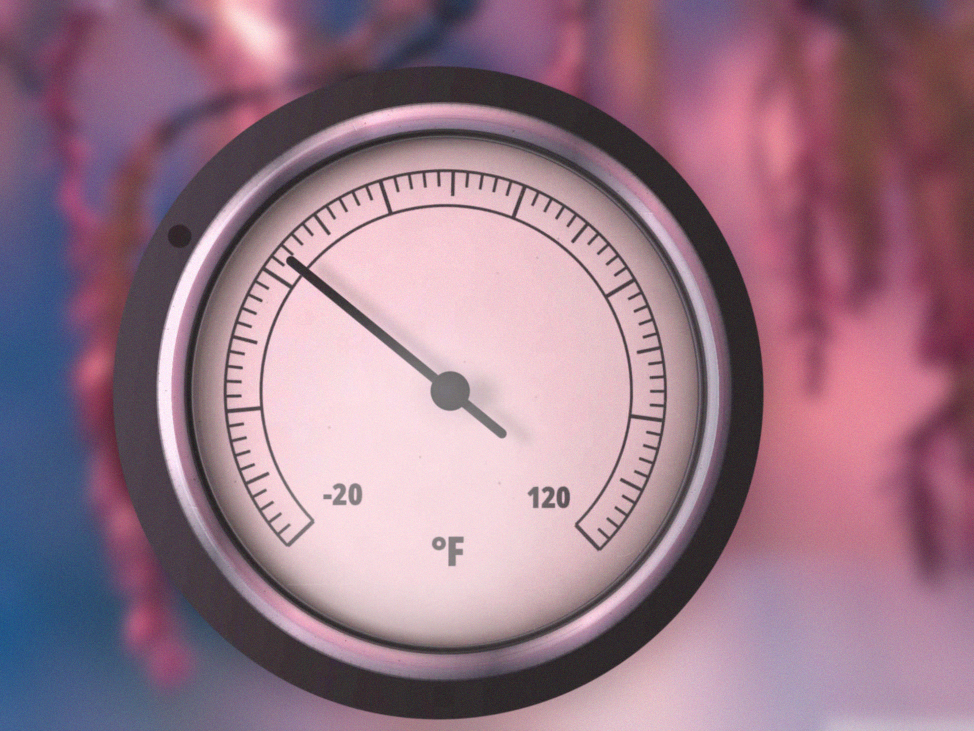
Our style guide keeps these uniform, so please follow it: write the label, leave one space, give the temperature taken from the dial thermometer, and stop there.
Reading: 23 °F
